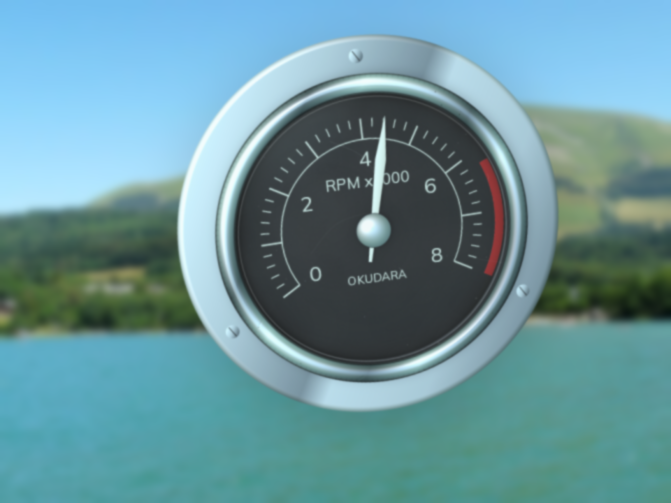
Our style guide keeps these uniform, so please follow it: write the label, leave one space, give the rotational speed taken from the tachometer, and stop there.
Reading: 4400 rpm
